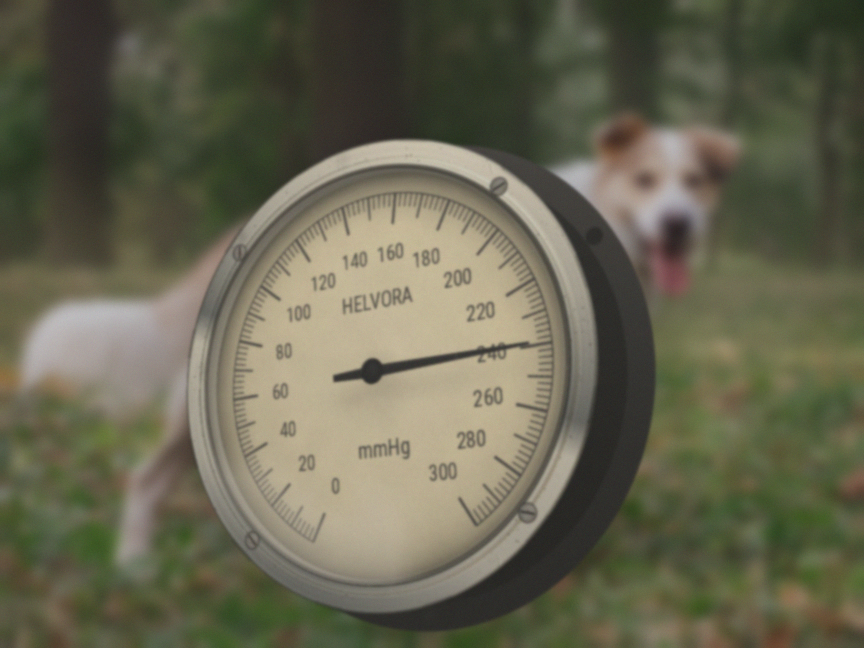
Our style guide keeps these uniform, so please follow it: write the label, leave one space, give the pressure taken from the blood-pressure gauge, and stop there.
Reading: 240 mmHg
